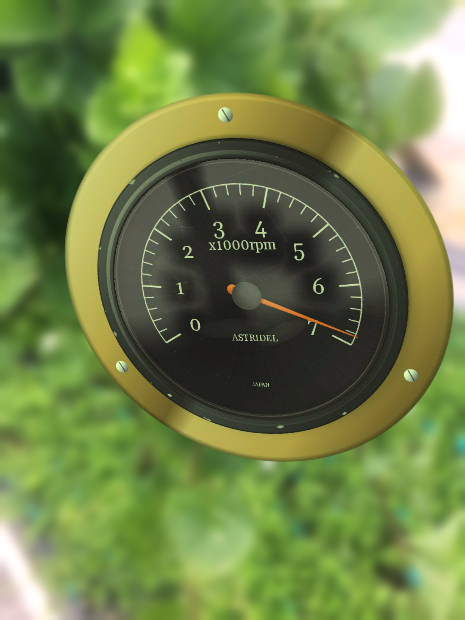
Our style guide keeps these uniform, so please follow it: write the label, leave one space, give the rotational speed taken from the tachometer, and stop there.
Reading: 6800 rpm
